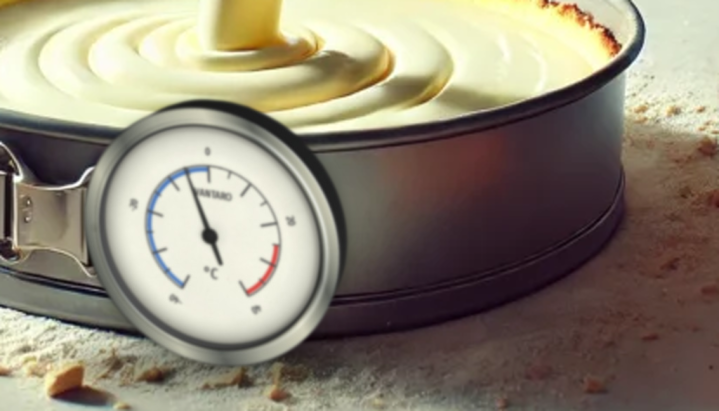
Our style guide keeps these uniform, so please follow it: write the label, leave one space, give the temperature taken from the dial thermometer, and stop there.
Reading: -5 °C
